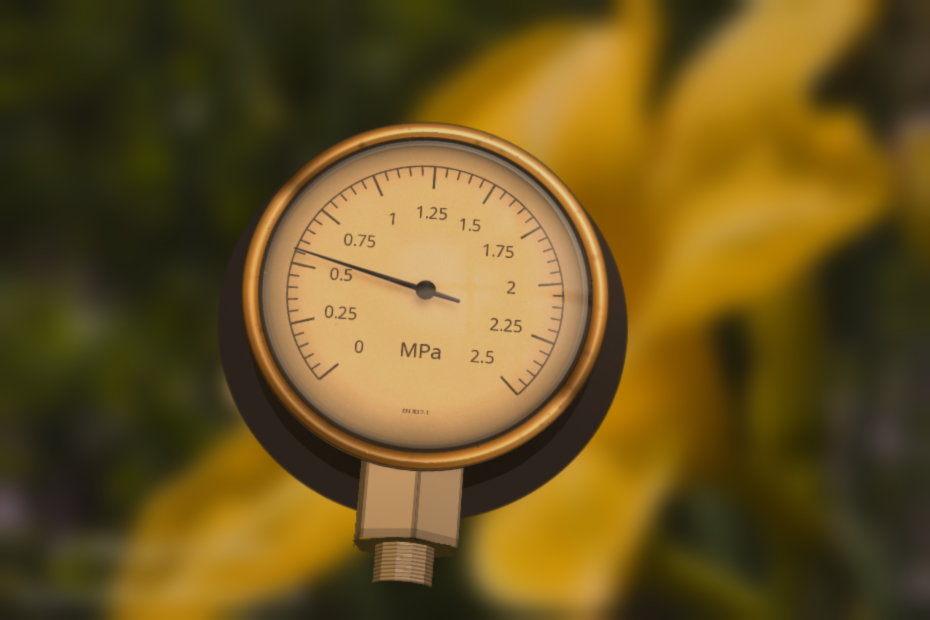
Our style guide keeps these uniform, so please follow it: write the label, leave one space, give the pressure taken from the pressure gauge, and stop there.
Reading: 0.55 MPa
